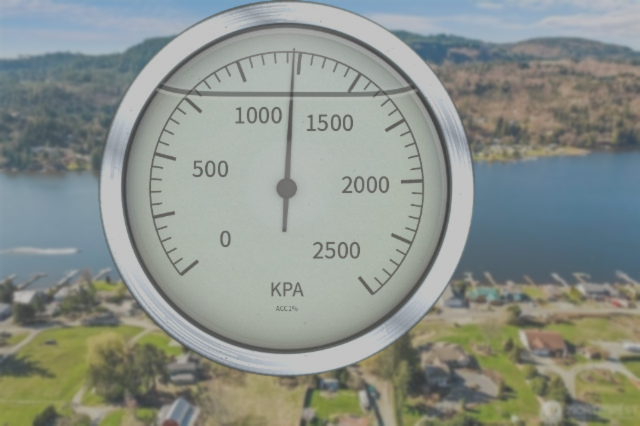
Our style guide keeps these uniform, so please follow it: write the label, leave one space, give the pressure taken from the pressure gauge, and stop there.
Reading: 1225 kPa
